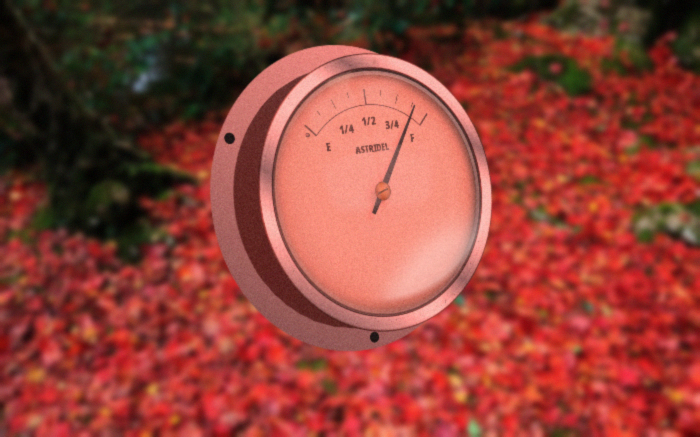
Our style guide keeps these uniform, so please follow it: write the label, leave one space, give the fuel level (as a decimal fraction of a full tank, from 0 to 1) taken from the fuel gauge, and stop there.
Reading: 0.875
